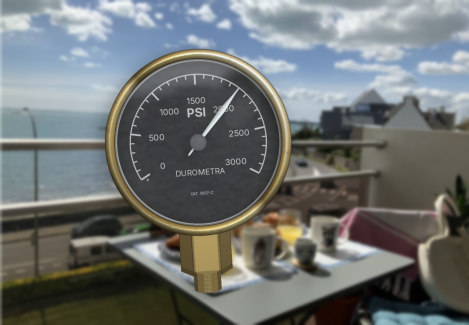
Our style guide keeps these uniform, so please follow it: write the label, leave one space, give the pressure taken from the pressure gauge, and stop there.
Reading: 2000 psi
